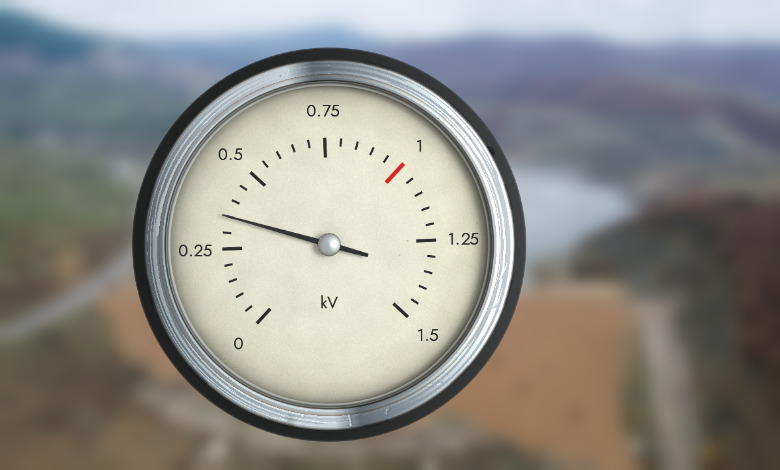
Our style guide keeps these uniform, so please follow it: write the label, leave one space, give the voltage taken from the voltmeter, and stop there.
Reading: 0.35 kV
